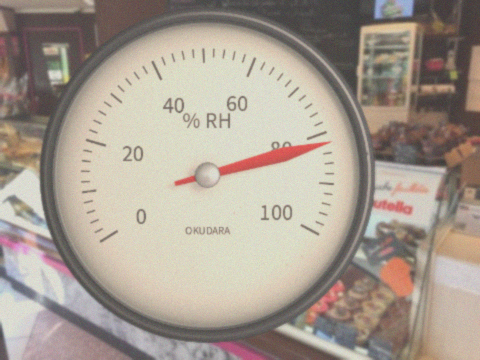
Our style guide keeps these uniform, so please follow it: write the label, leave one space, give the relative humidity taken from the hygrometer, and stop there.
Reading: 82 %
